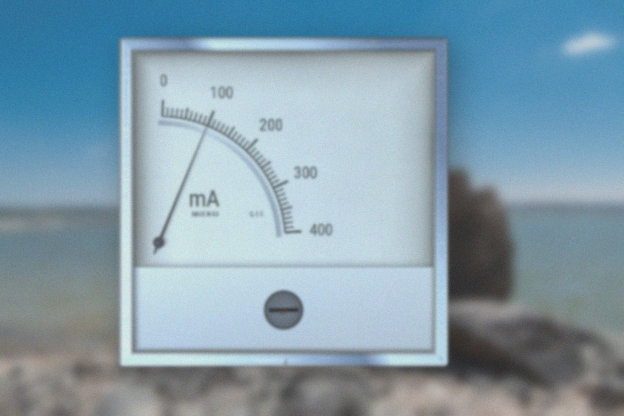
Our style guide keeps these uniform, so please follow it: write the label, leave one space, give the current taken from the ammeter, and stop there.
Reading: 100 mA
